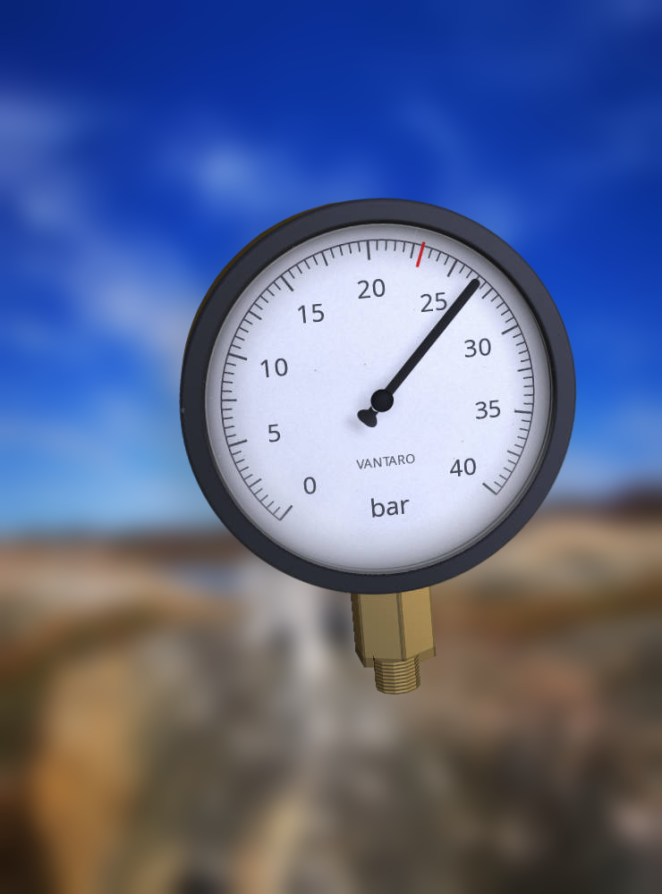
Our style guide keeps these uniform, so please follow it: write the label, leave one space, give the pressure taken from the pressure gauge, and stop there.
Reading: 26.5 bar
